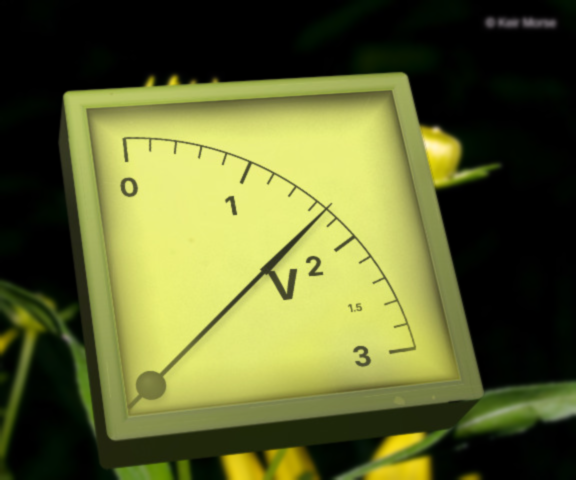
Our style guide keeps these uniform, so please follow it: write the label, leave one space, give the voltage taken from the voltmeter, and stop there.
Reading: 1.7 V
